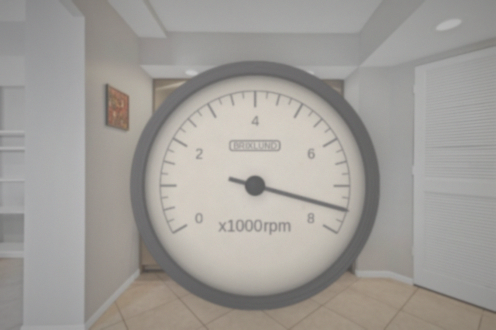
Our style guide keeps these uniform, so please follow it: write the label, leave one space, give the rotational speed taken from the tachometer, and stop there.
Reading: 7500 rpm
